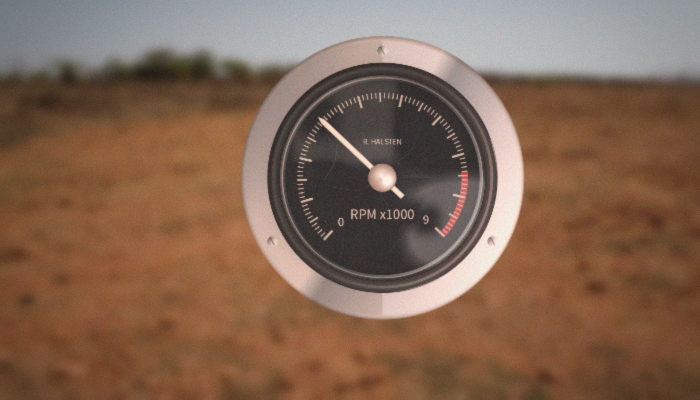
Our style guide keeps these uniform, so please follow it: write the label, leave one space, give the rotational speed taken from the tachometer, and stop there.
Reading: 3000 rpm
